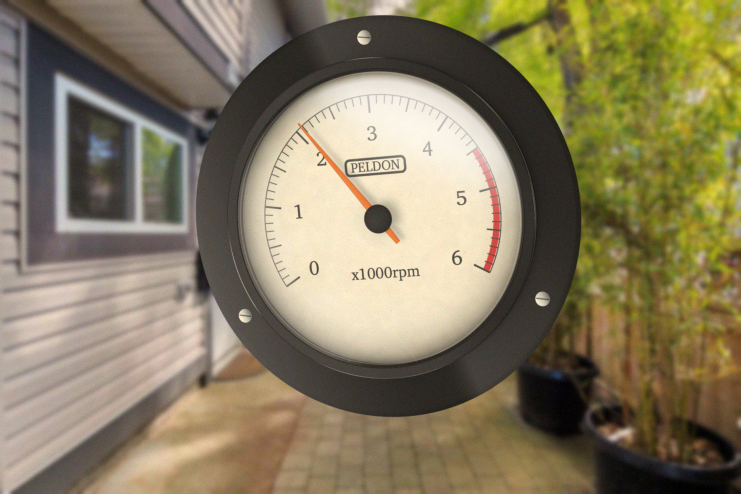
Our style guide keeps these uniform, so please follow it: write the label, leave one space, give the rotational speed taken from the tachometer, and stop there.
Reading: 2100 rpm
